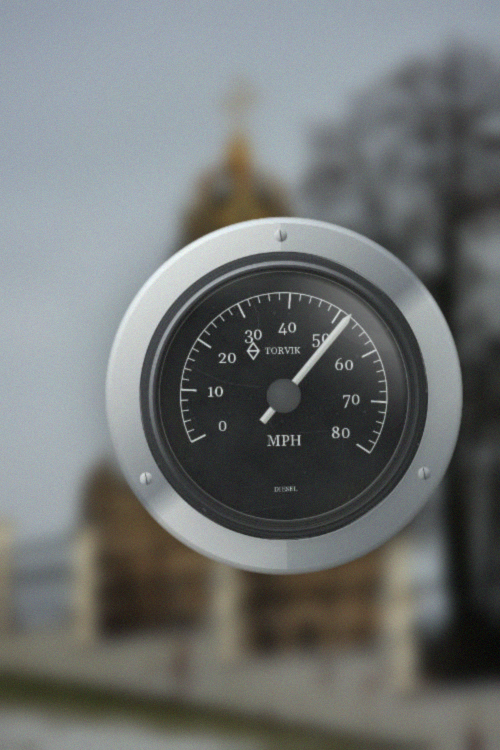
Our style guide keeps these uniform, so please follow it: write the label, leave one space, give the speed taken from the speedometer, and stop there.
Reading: 52 mph
